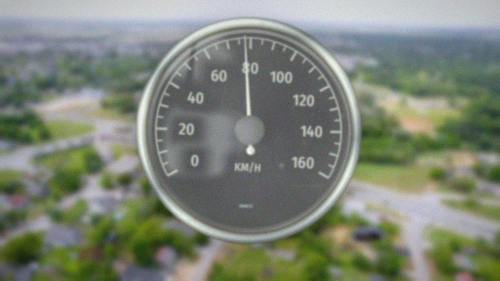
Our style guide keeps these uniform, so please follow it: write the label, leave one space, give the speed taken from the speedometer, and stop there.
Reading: 77.5 km/h
